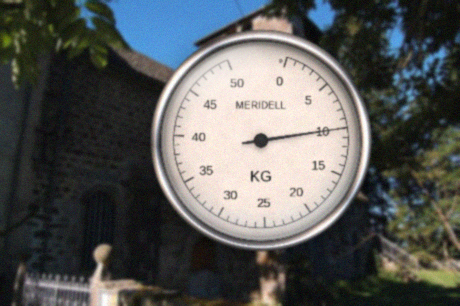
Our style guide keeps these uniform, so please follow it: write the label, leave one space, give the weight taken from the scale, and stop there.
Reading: 10 kg
